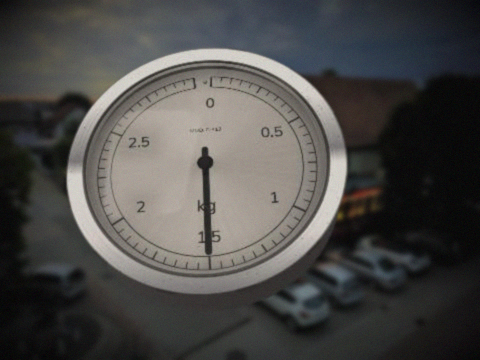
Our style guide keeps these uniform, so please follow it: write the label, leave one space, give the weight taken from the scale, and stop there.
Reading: 1.5 kg
